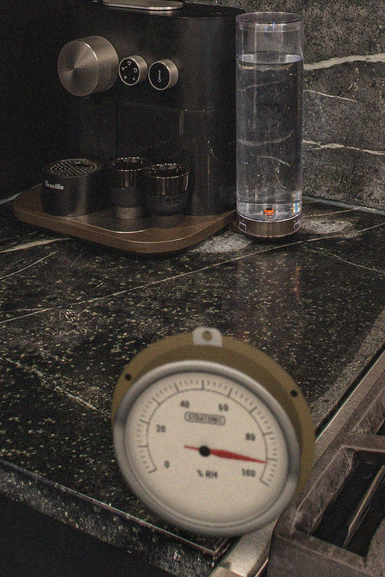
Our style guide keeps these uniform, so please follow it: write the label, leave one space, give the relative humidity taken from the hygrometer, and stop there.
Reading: 90 %
